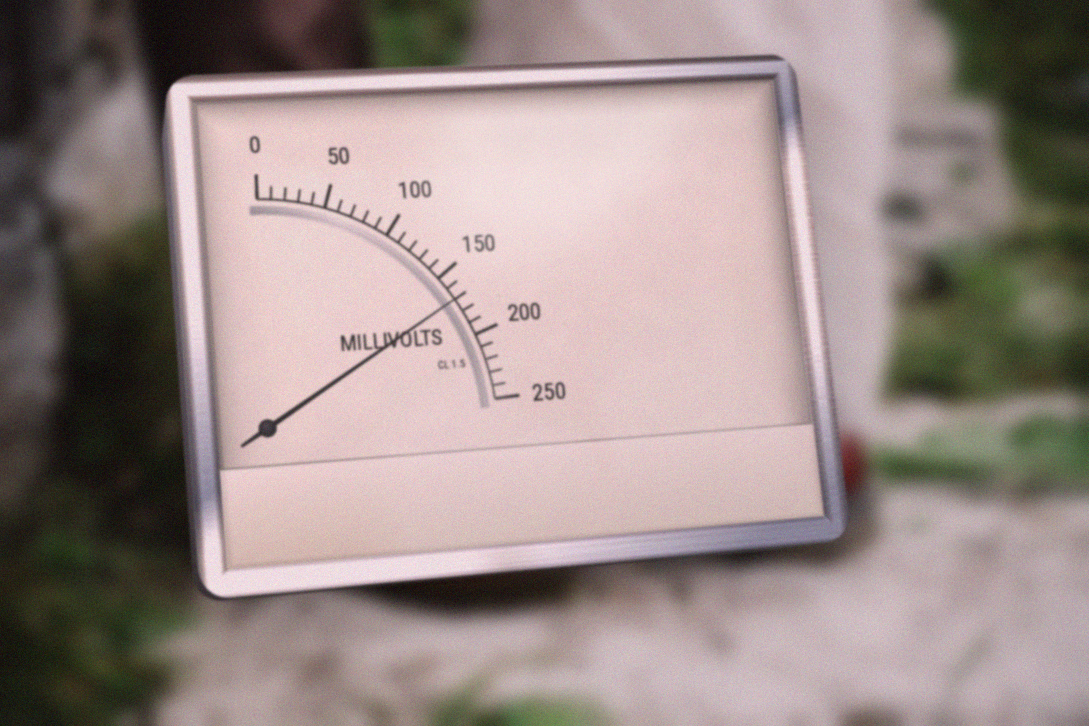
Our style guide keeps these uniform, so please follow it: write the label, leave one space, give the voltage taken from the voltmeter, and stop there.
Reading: 170 mV
